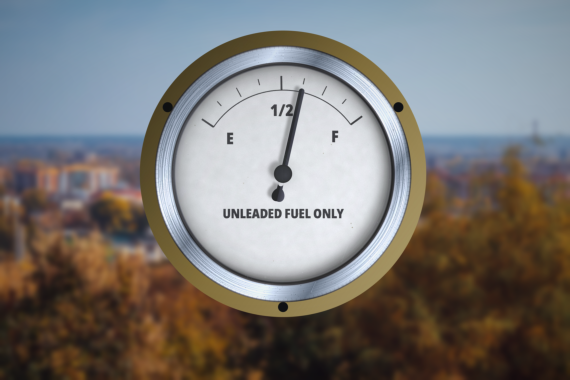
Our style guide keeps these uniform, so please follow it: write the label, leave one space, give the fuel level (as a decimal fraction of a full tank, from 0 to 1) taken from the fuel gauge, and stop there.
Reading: 0.625
